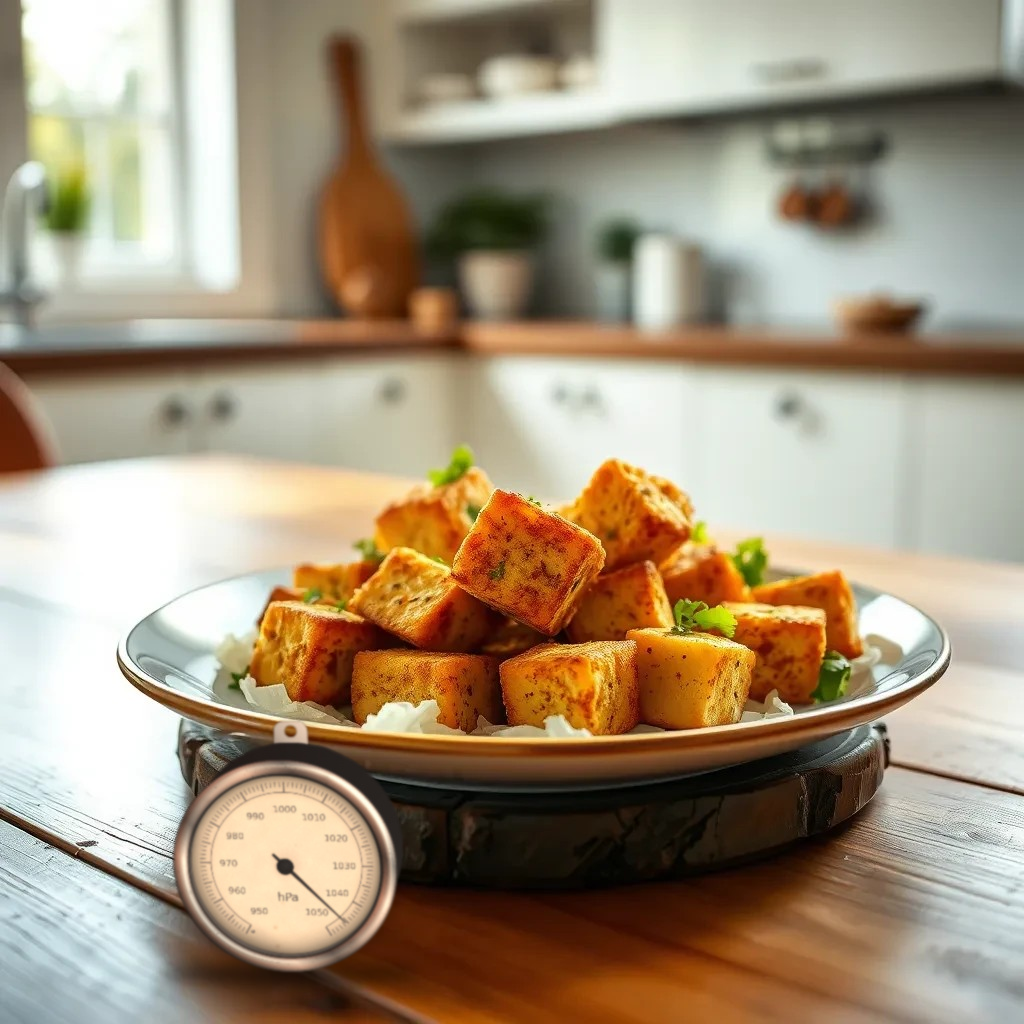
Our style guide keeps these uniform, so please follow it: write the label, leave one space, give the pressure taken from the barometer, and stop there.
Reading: 1045 hPa
